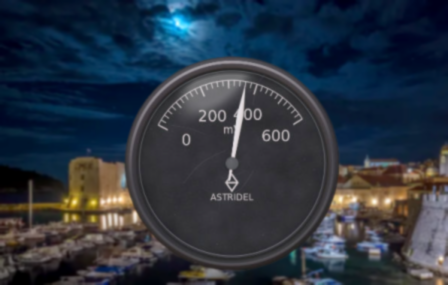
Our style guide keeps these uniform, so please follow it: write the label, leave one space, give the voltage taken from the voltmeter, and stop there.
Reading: 360 mV
